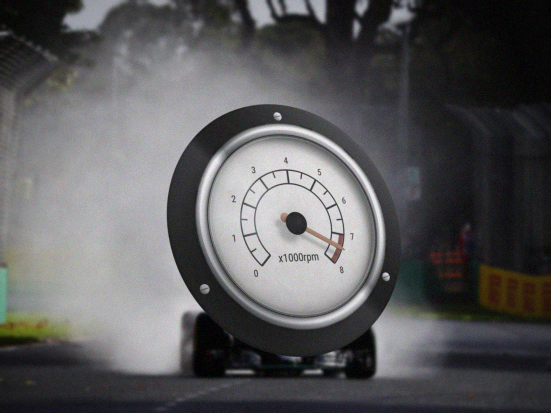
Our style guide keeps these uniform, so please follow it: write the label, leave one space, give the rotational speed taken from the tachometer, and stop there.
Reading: 7500 rpm
